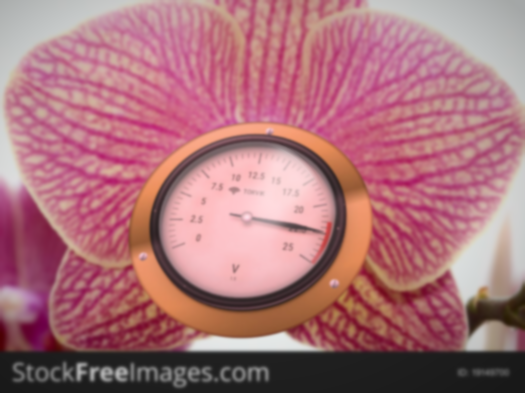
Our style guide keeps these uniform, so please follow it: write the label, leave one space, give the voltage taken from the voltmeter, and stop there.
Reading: 22.5 V
